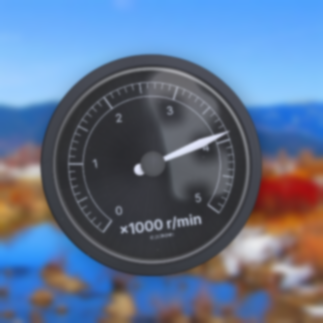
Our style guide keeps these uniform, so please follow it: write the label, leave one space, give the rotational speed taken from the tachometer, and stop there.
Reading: 3900 rpm
